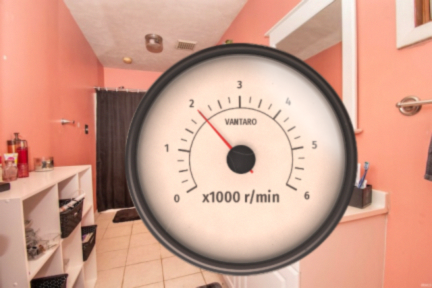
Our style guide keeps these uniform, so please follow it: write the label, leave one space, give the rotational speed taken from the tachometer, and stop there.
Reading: 2000 rpm
